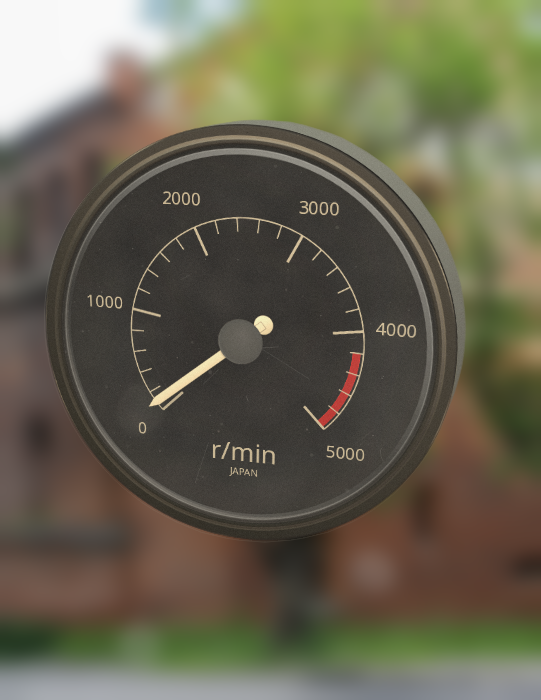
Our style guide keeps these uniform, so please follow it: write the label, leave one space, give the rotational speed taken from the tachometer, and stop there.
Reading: 100 rpm
